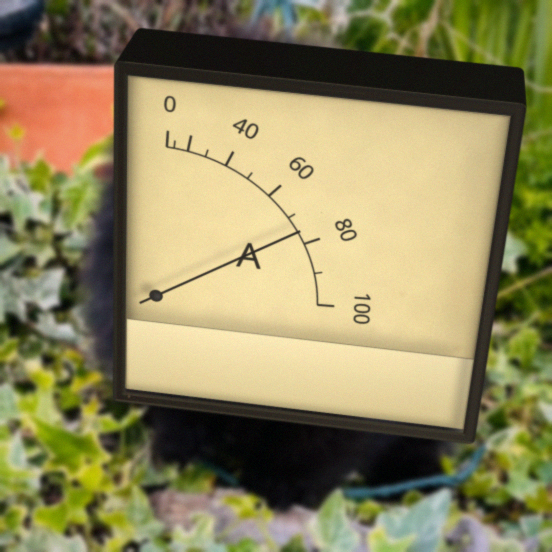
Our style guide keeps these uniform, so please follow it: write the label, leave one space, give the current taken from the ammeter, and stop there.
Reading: 75 A
